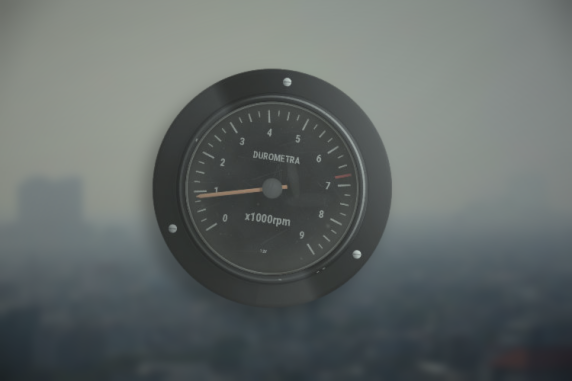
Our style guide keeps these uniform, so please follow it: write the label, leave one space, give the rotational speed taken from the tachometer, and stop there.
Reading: 875 rpm
